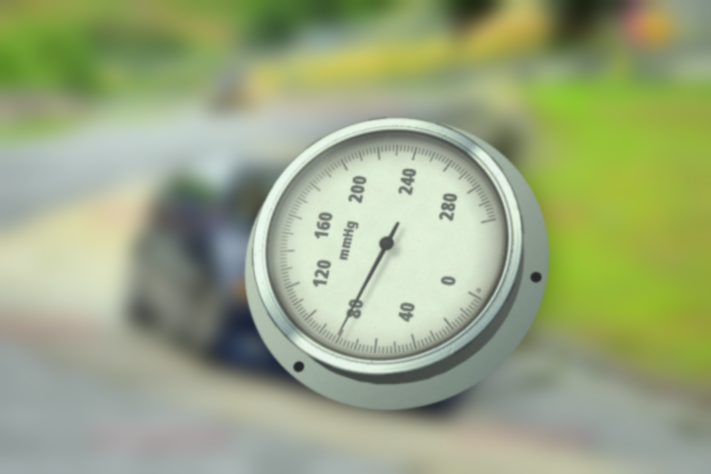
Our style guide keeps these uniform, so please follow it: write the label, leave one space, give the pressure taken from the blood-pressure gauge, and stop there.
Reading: 80 mmHg
